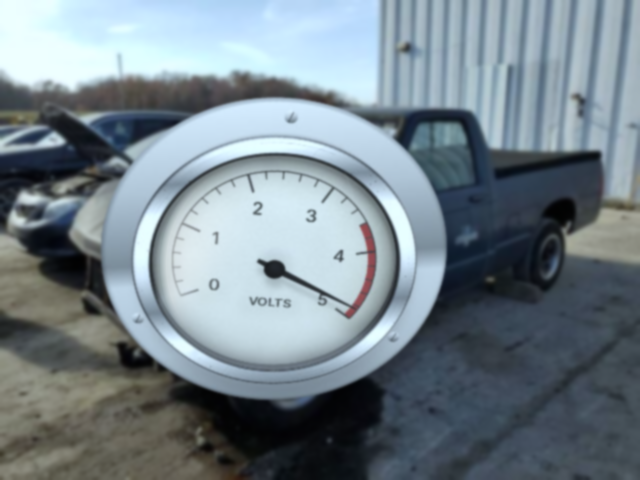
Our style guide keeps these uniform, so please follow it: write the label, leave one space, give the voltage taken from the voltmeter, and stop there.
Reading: 4.8 V
